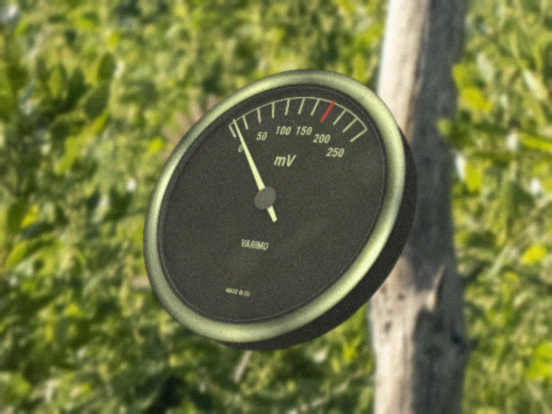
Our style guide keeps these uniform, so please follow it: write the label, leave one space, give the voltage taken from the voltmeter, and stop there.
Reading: 12.5 mV
